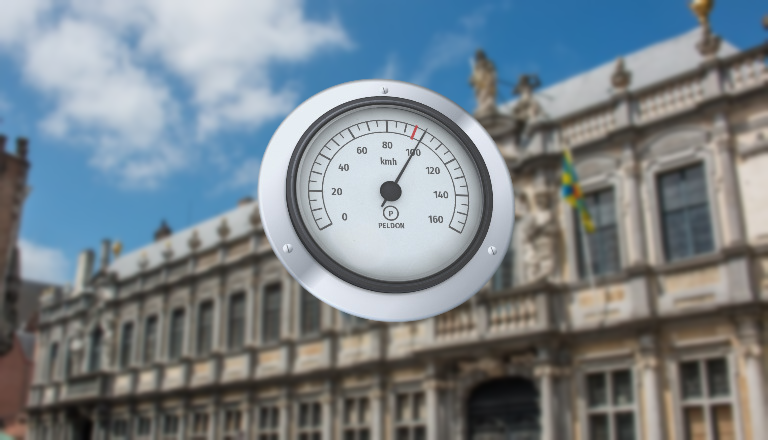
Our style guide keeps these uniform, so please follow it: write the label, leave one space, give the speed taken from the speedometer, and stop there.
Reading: 100 km/h
